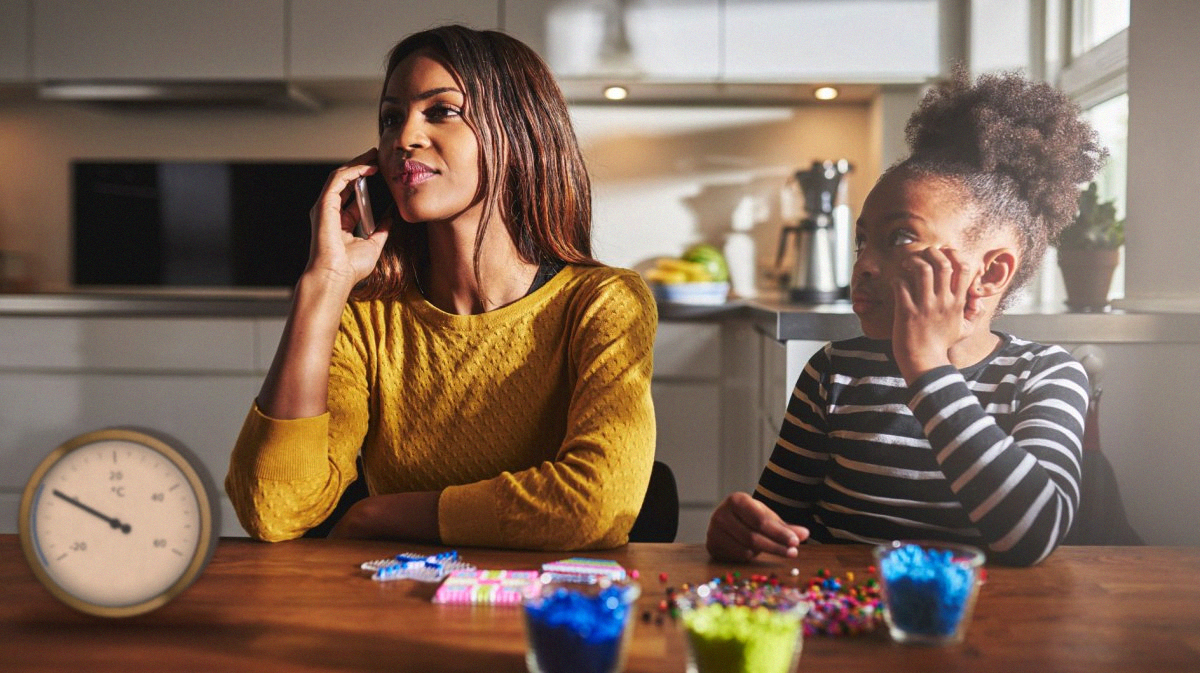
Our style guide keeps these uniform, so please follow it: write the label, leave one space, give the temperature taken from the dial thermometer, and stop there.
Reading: 0 °C
